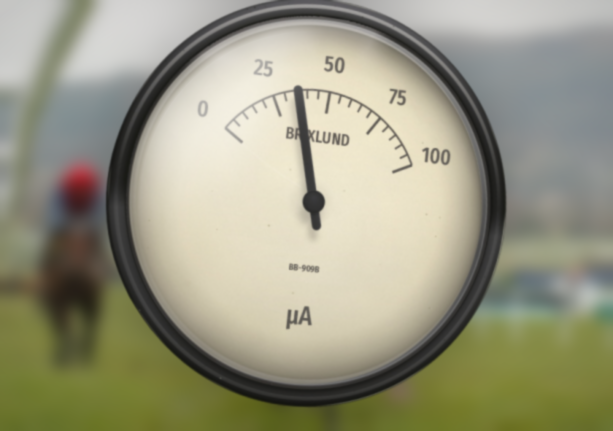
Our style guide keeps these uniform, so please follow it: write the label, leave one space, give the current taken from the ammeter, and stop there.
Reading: 35 µA
